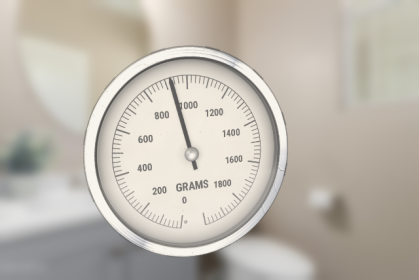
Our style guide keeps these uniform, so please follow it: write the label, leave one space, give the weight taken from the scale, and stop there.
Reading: 920 g
